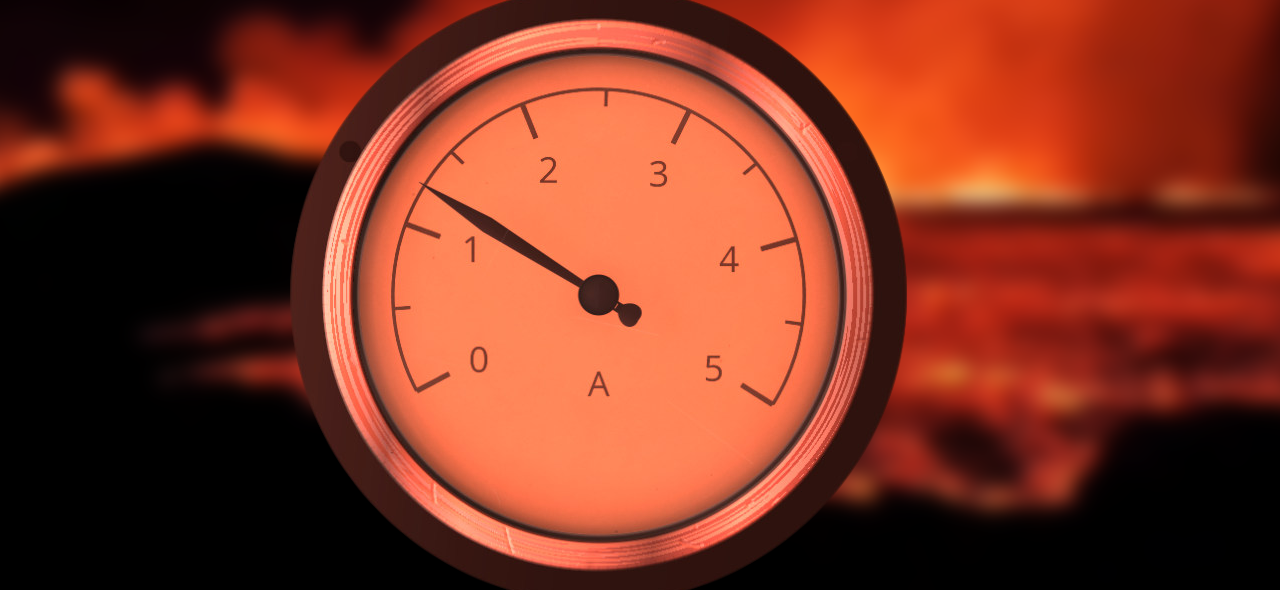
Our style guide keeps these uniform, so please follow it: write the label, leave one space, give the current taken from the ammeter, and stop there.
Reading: 1.25 A
